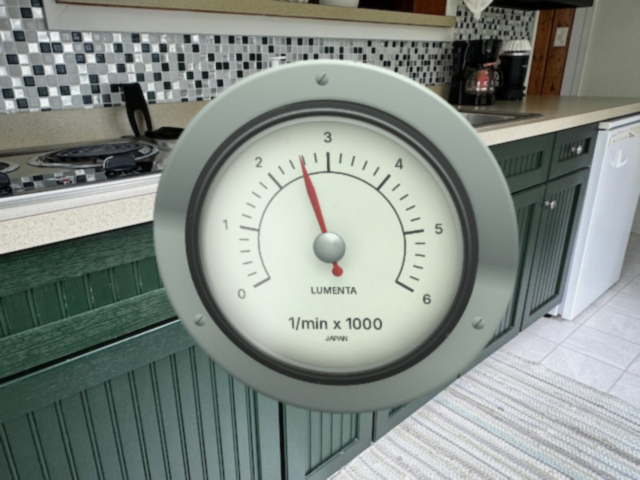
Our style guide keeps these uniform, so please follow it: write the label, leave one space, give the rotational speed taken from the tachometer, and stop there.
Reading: 2600 rpm
